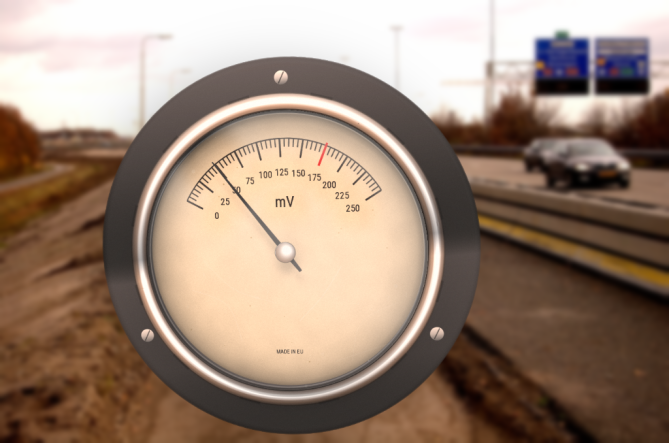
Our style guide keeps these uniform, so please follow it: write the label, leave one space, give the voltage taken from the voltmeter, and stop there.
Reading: 50 mV
